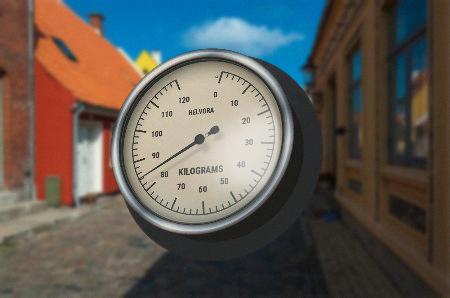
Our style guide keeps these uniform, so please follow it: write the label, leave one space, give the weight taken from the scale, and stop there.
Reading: 84 kg
